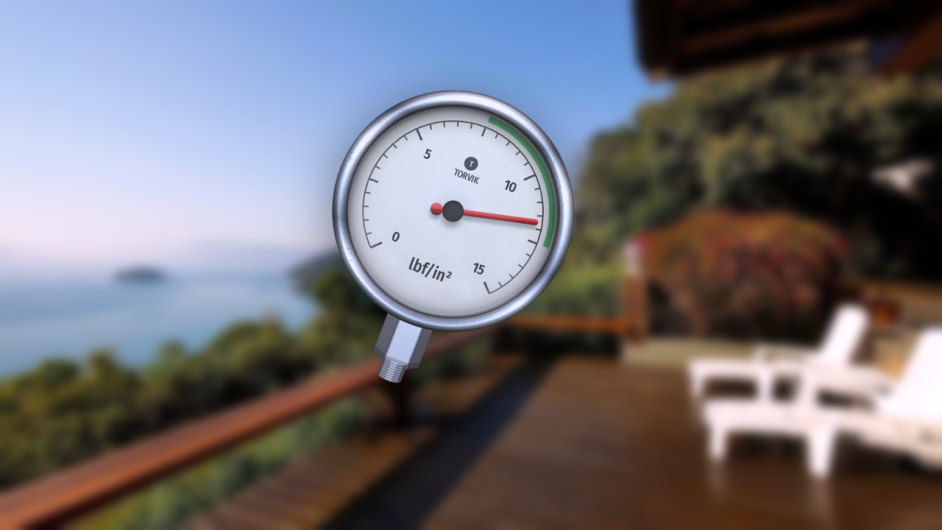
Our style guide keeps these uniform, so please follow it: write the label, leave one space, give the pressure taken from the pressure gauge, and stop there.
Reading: 11.75 psi
